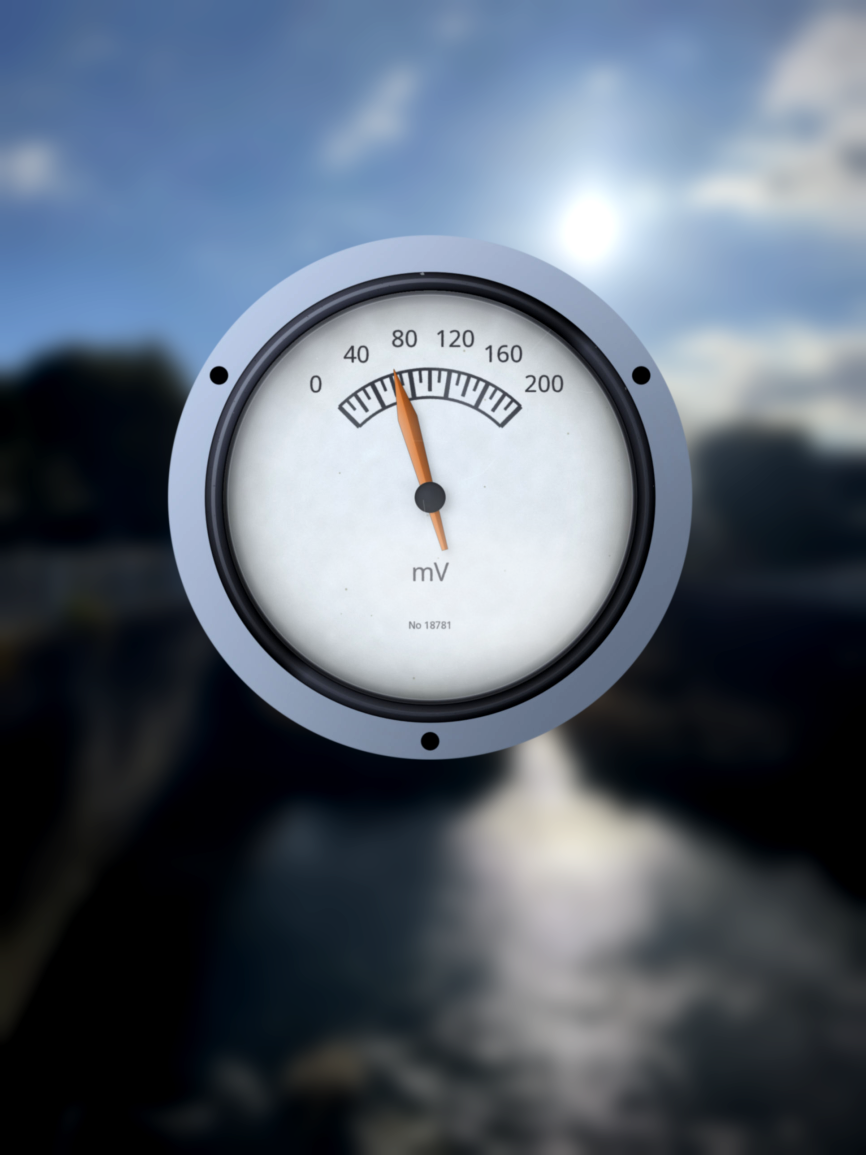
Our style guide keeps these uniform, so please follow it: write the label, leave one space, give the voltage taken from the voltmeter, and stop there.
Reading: 65 mV
